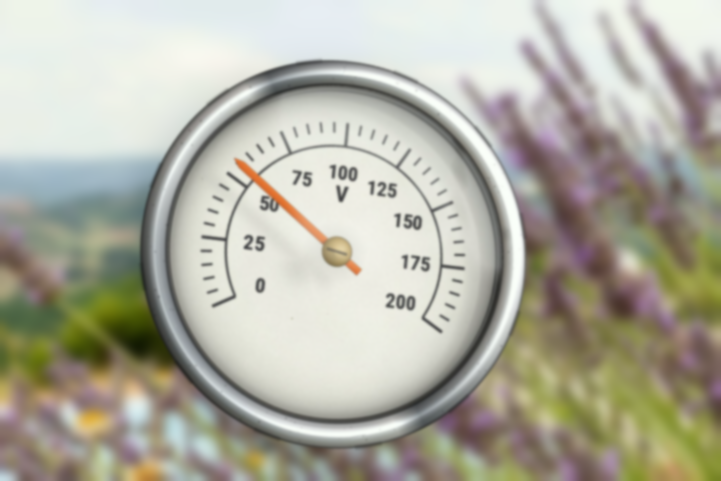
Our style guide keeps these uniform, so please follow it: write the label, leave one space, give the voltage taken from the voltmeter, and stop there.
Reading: 55 V
